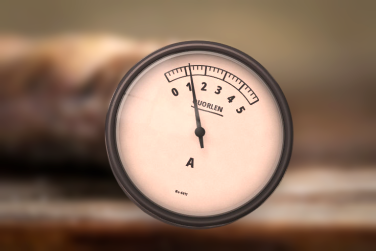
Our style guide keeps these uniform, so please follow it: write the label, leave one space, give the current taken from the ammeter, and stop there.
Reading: 1.2 A
